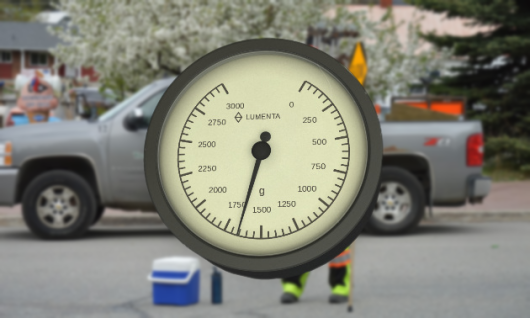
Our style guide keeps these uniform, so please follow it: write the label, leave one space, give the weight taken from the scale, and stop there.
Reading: 1650 g
